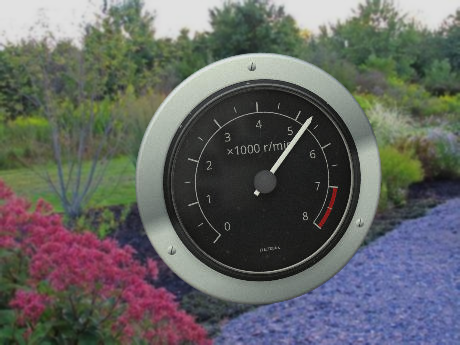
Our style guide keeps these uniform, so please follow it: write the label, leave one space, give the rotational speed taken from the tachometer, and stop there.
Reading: 5250 rpm
